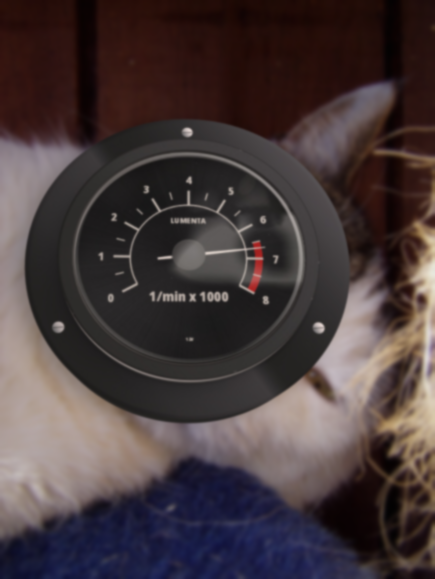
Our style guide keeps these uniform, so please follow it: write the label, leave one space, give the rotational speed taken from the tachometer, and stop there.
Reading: 6750 rpm
